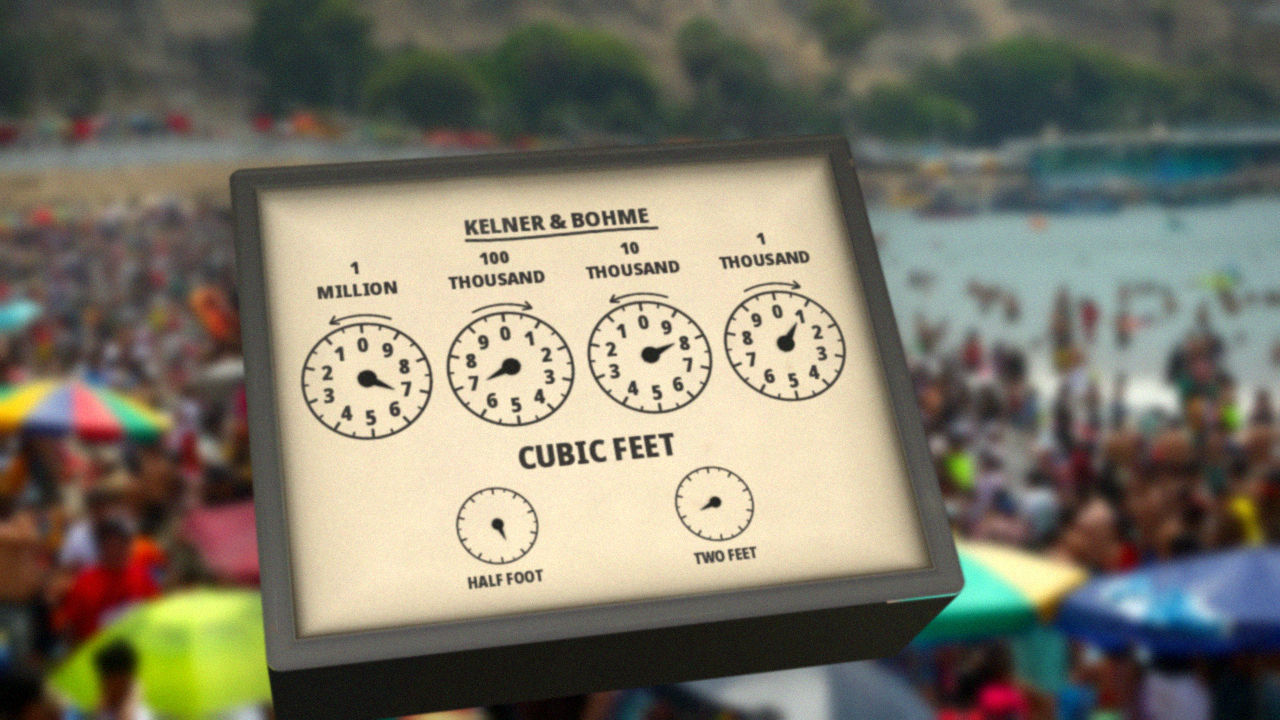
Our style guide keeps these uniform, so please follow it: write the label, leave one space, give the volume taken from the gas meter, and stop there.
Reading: 668100 ft³
